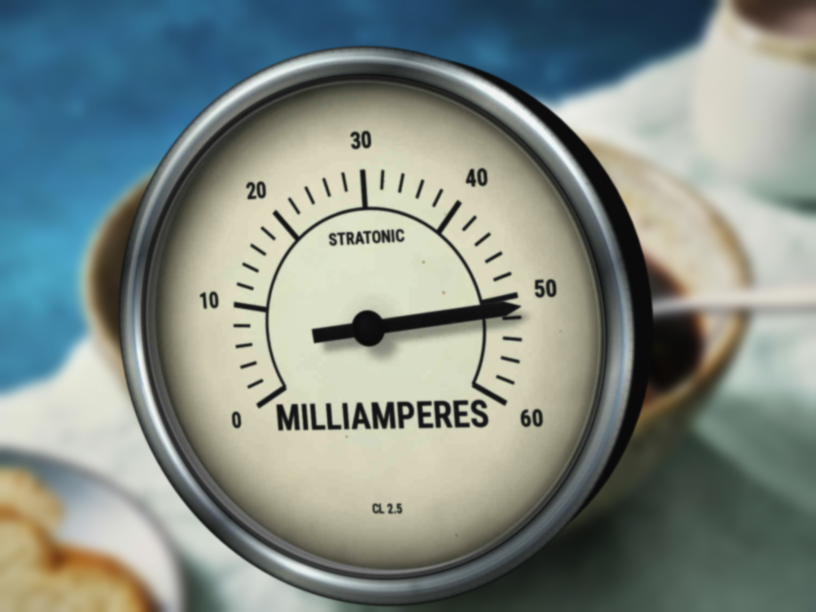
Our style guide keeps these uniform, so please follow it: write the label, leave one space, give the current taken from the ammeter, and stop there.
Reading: 51 mA
